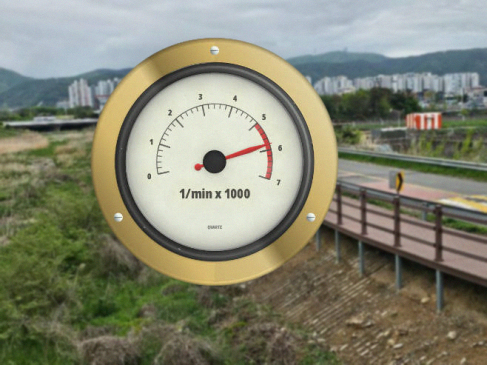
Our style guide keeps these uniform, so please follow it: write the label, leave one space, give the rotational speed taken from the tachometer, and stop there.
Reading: 5800 rpm
